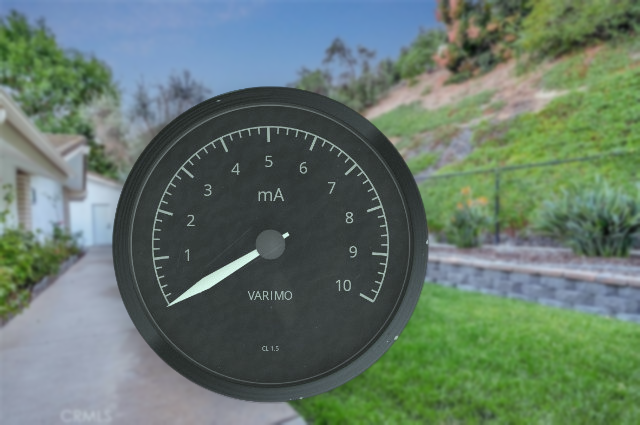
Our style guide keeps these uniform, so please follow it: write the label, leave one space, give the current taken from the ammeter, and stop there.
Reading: 0 mA
